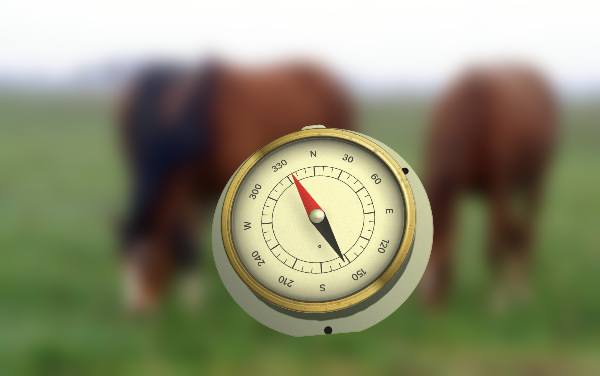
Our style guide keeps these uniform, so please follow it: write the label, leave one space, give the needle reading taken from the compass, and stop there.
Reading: 335 °
